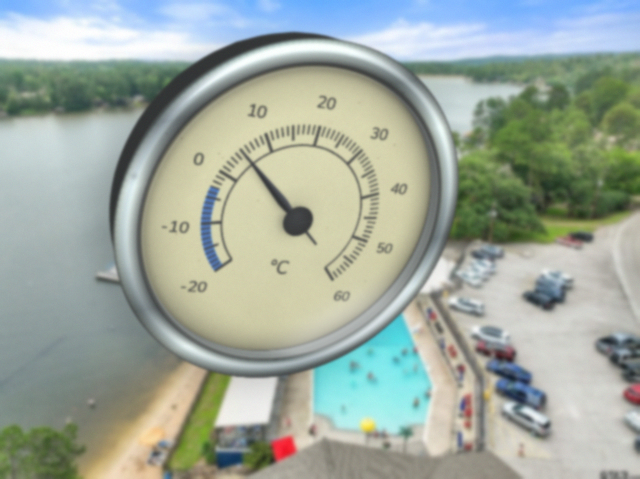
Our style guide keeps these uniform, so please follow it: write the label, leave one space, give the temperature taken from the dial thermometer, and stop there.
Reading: 5 °C
